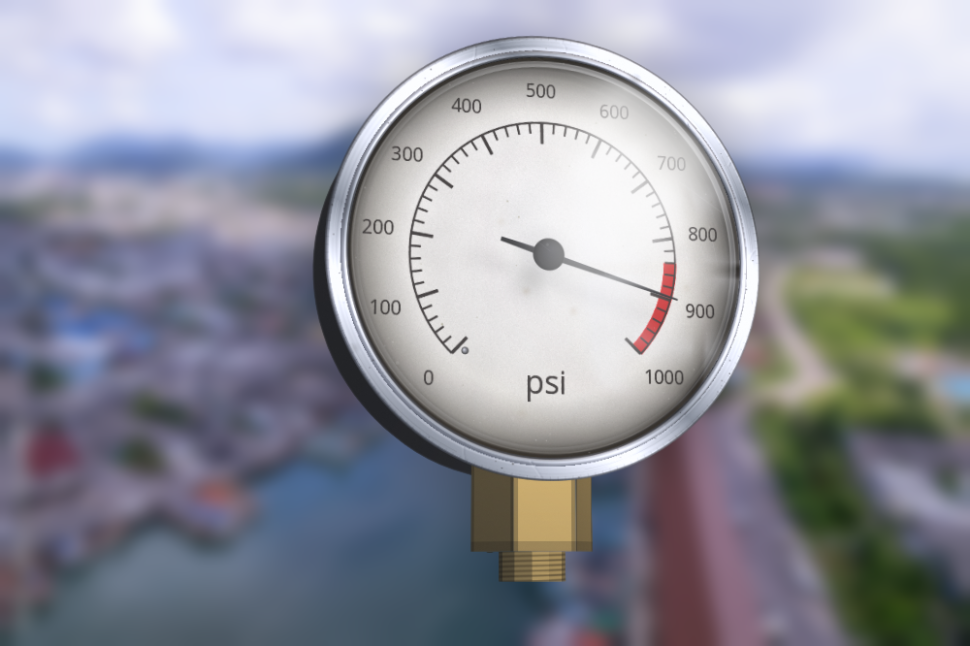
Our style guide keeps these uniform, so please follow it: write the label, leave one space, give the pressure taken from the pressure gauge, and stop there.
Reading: 900 psi
